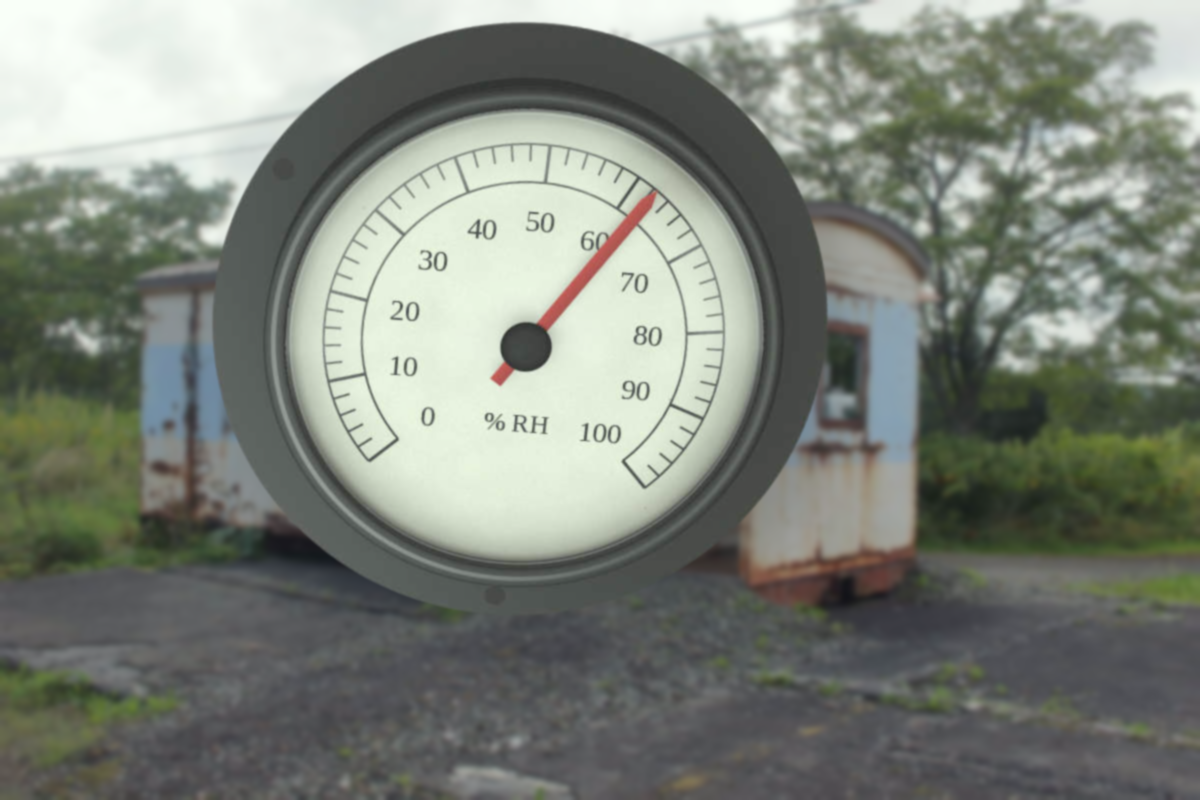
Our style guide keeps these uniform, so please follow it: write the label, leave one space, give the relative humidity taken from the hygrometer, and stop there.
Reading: 62 %
